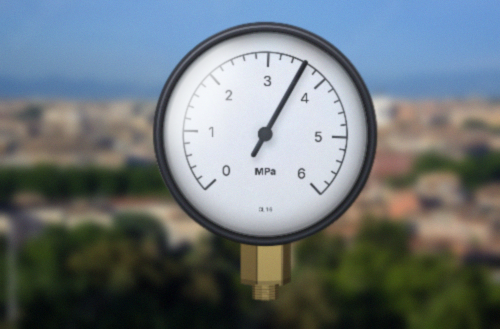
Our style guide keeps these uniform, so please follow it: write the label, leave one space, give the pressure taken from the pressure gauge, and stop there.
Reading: 3.6 MPa
